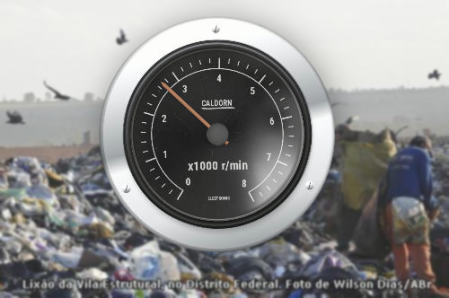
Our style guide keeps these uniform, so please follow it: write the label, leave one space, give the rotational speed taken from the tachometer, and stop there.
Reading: 2700 rpm
